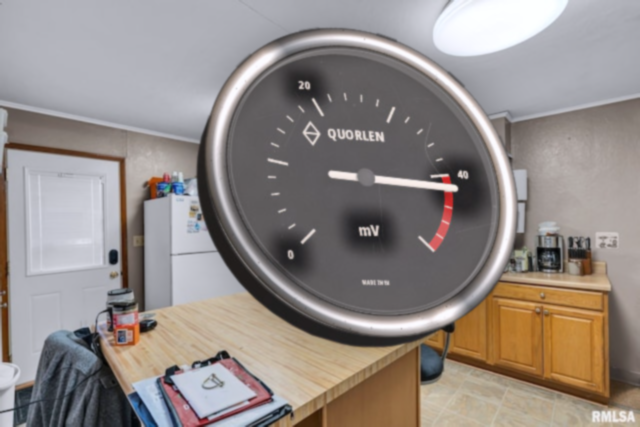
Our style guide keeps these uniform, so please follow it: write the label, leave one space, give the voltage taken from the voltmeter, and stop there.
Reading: 42 mV
